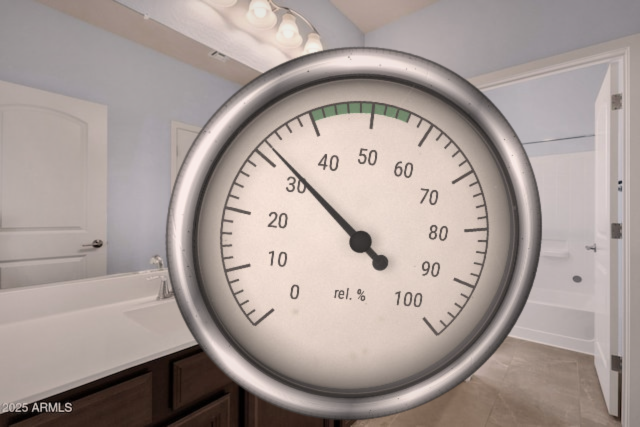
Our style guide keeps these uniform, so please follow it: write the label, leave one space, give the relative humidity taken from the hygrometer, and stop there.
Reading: 32 %
